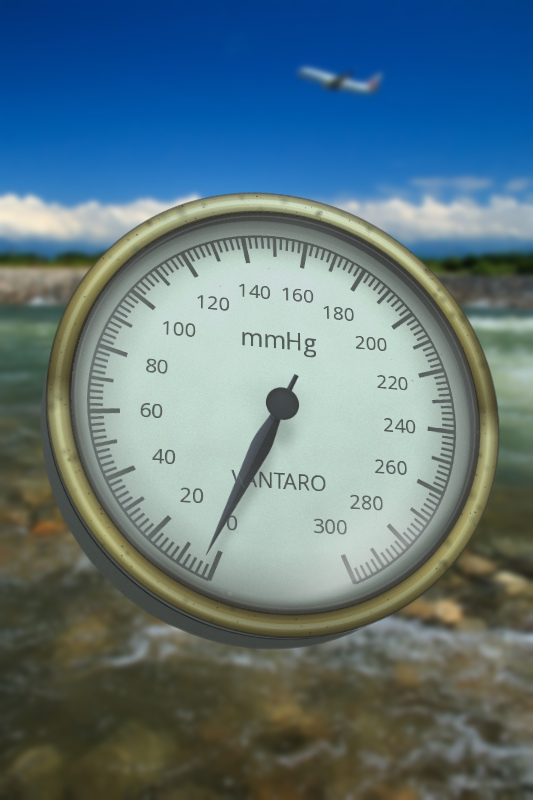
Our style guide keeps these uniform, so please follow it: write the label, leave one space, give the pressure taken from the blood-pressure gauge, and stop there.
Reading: 4 mmHg
